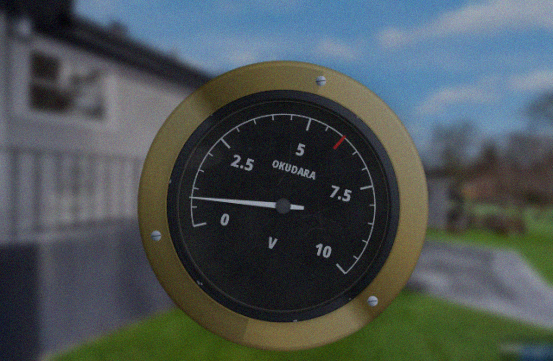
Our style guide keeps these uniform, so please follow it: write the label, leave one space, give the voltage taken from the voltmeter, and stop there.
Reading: 0.75 V
